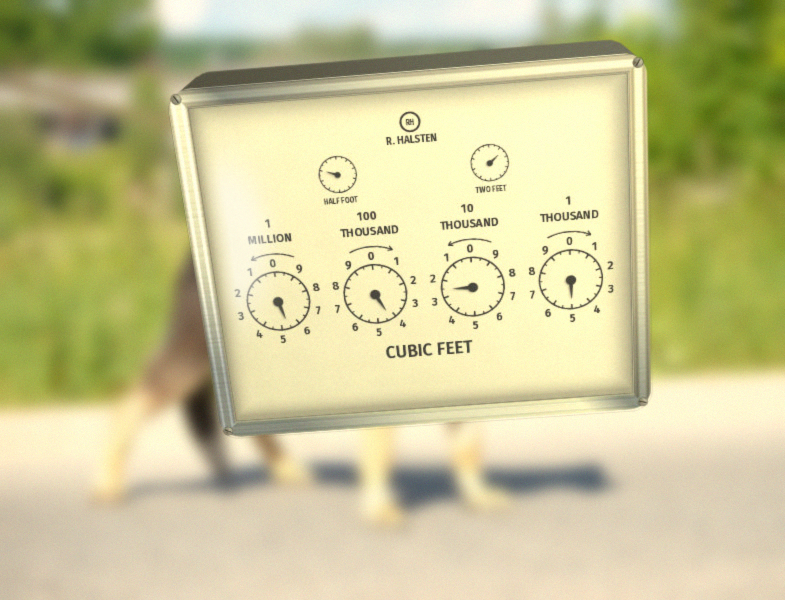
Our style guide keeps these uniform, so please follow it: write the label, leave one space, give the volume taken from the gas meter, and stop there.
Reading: 542500 ft³
